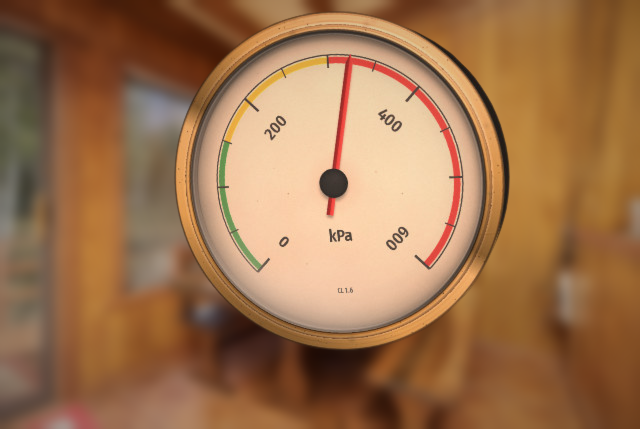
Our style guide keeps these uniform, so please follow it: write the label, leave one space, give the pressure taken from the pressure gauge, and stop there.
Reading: 325 kPa
